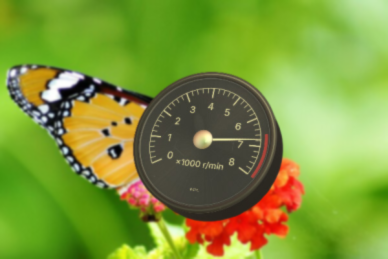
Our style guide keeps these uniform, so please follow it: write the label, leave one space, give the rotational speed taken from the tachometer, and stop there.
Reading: 6800 rpm
